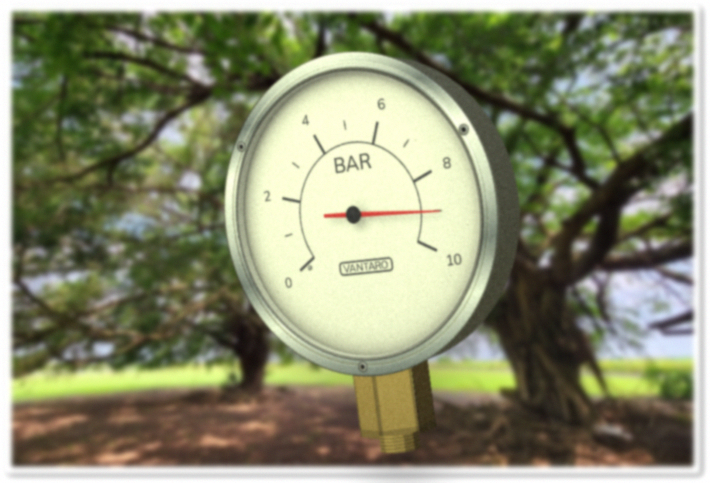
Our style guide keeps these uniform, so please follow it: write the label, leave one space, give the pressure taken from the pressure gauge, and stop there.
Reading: 9 bar
